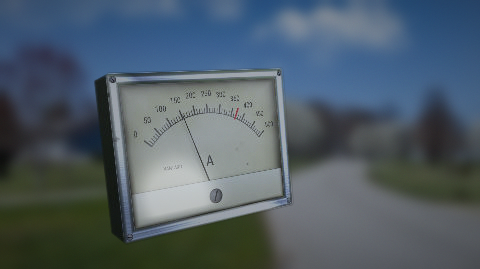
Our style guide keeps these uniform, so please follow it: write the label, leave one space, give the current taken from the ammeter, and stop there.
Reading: 150 A
